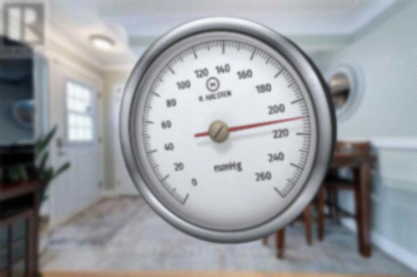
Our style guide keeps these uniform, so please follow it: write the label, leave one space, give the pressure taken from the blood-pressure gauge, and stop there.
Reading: 210 mmHg
